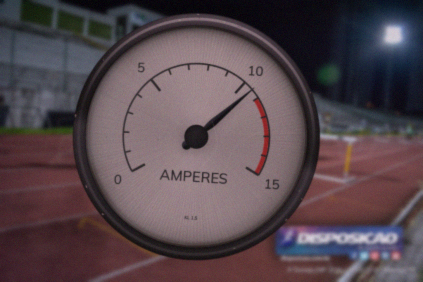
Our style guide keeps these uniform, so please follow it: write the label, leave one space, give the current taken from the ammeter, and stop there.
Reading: 10.5 A
